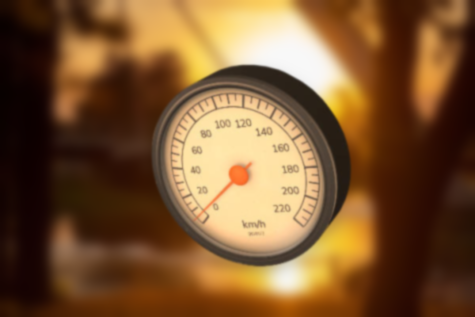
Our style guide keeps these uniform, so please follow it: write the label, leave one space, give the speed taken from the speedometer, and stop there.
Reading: 5 km/h
